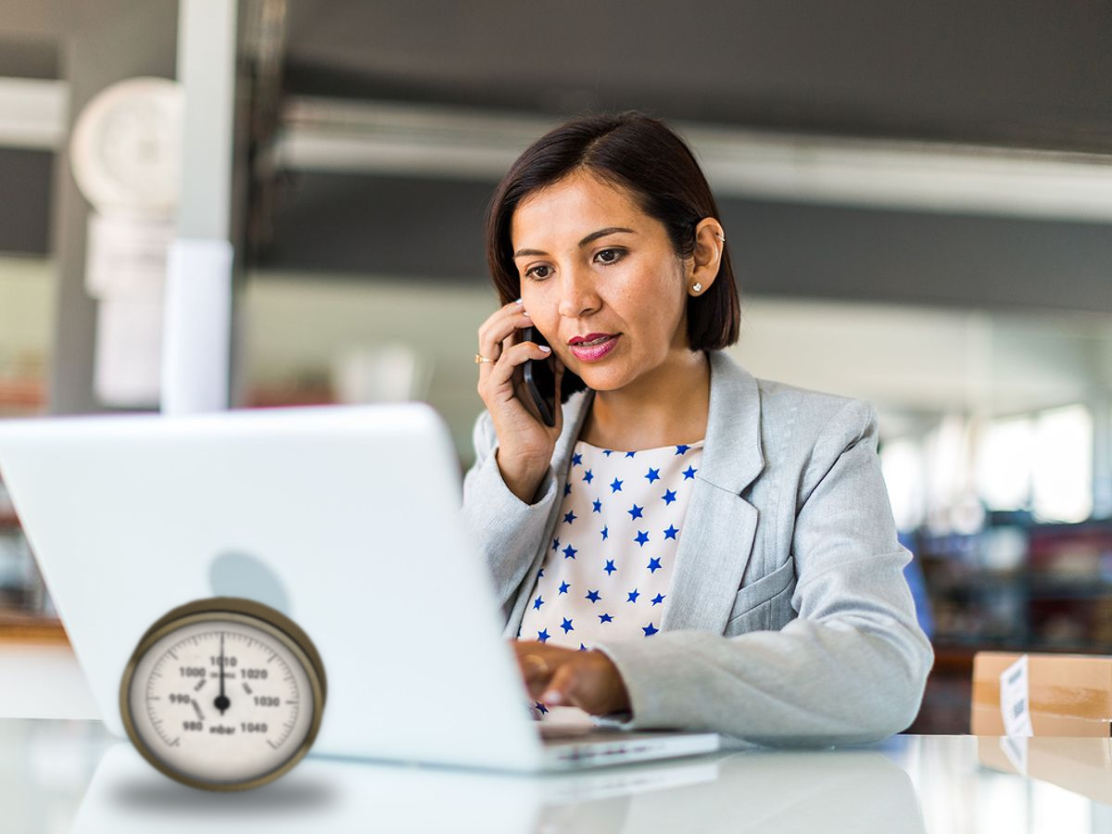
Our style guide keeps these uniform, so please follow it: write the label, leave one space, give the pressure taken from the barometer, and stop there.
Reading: 1010 mbar
